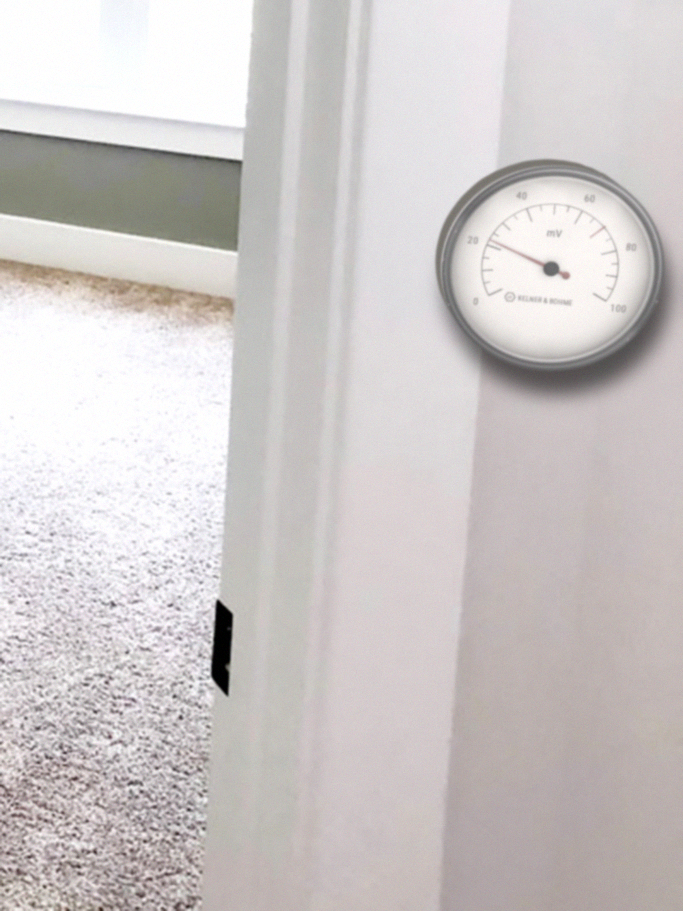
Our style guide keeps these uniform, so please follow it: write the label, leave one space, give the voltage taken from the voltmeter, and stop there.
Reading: 22.5 mV
